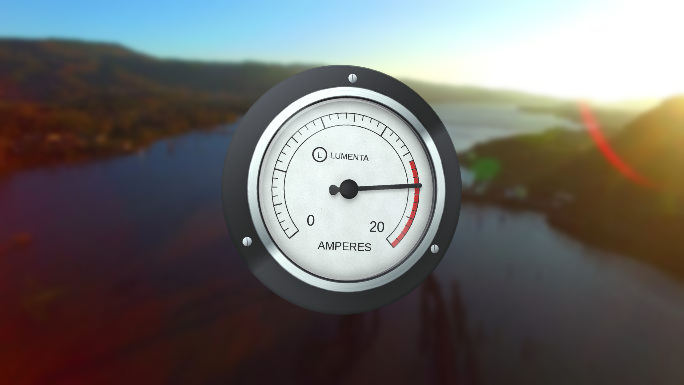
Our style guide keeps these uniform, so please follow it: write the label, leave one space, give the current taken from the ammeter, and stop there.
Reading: 16 A
